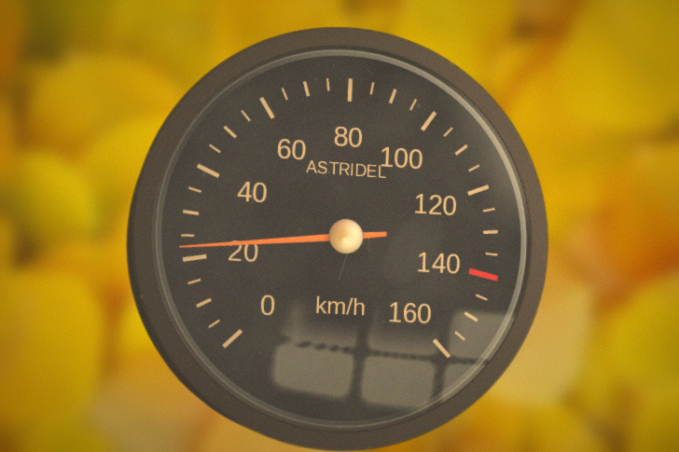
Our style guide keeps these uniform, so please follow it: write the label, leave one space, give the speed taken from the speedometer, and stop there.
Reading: 22.5 km/h
